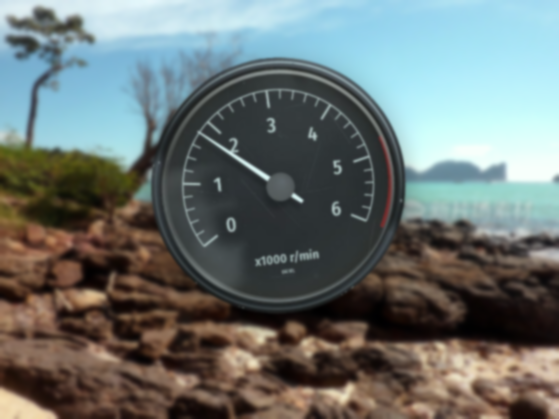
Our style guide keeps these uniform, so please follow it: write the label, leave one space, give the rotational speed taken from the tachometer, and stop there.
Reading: 1800 rpm
